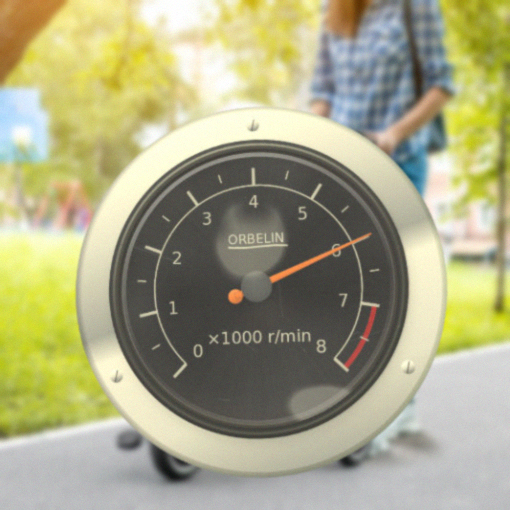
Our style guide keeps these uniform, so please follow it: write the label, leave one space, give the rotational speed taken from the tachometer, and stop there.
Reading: 6000 rpm
